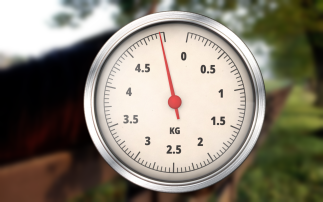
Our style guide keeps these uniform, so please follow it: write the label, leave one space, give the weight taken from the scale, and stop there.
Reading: 4.95 kg
